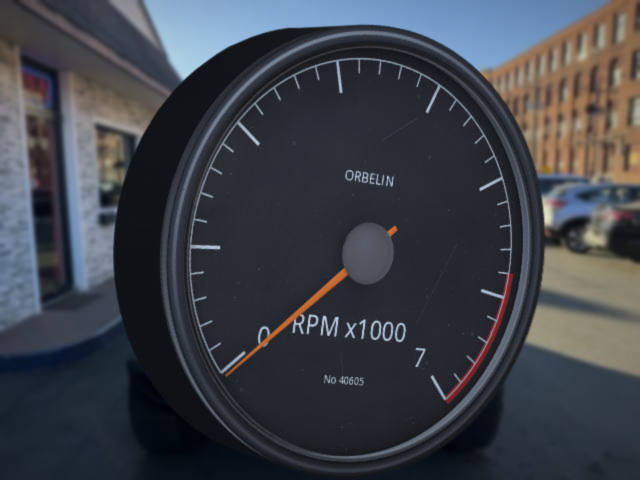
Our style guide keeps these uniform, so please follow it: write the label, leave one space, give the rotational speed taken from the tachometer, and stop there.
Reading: 0 rpm
